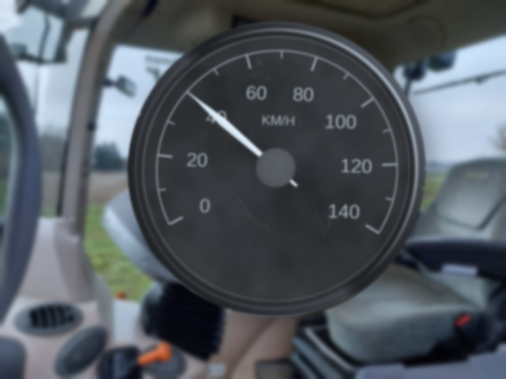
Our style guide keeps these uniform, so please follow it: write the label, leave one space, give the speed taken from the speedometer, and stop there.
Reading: 40 km/h
